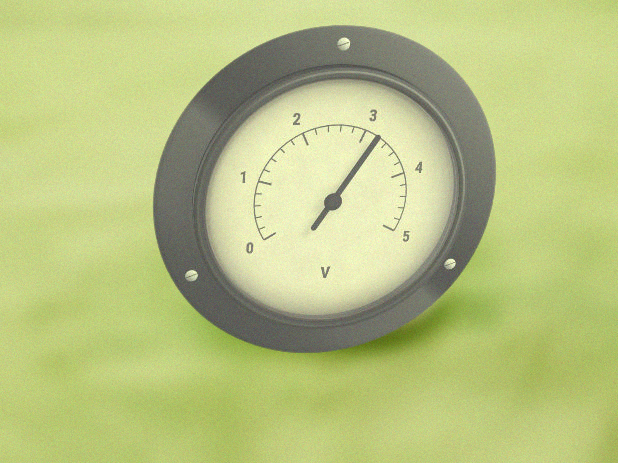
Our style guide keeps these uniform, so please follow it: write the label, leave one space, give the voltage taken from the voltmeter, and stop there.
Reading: 3.2 V
